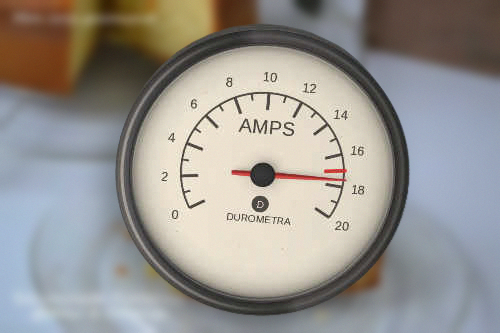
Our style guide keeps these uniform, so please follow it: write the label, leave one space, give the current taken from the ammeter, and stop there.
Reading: 17.5 A
